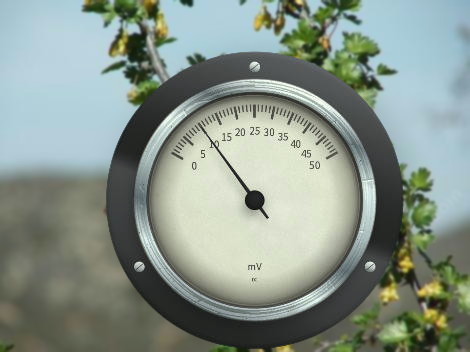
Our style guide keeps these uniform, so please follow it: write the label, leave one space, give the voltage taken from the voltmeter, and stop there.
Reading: 10 mV
